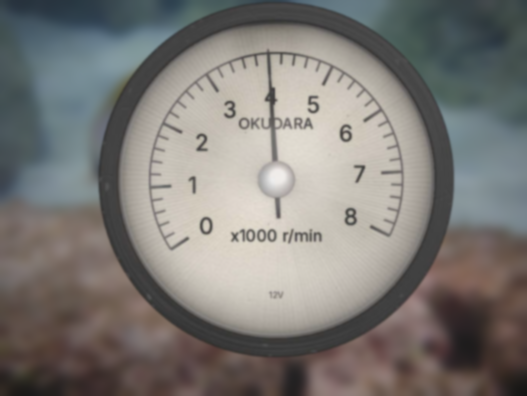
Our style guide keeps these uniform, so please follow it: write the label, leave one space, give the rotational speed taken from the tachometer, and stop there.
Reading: 4000 rpm
